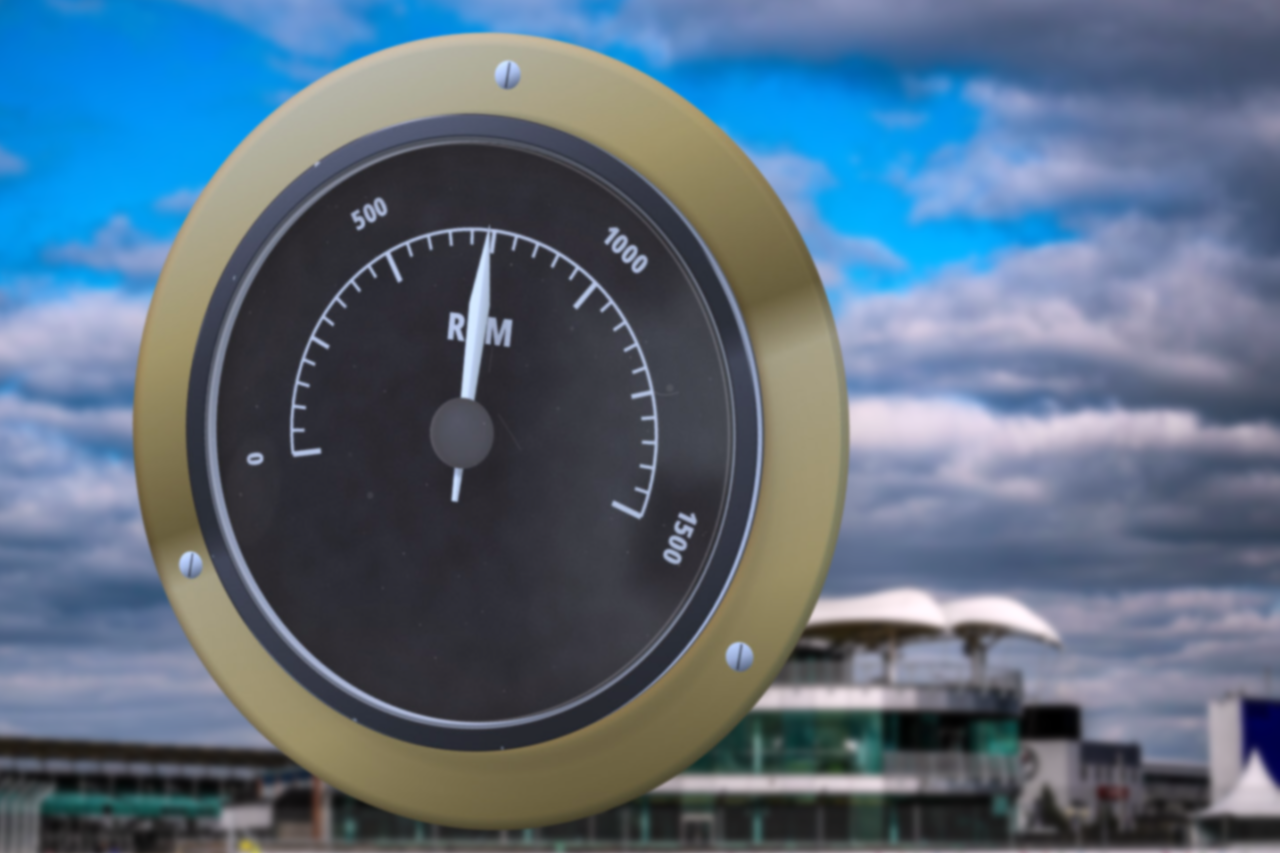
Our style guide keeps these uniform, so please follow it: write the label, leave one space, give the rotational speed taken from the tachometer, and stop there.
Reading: 750 rpm
